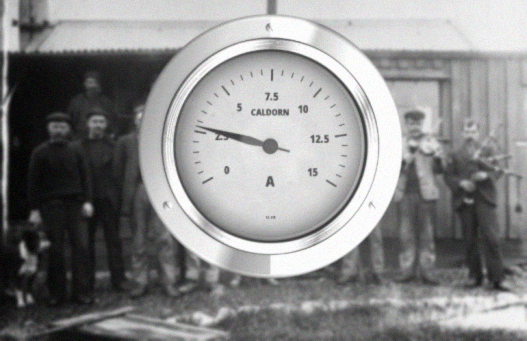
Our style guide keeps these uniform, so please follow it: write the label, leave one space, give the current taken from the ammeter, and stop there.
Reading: 2.75 A
